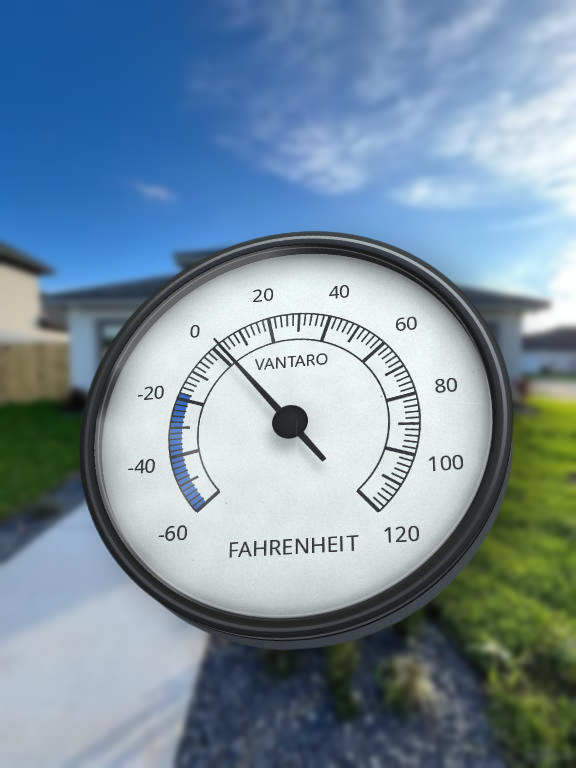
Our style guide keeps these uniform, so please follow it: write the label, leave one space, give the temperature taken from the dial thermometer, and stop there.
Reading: 2 °F
